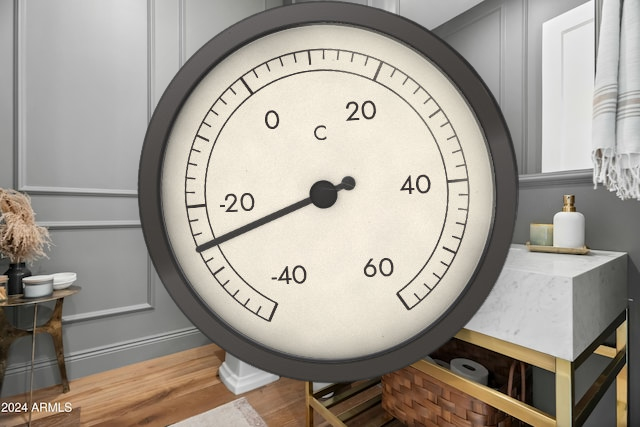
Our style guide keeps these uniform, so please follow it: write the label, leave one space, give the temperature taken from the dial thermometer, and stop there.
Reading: -26 °C
